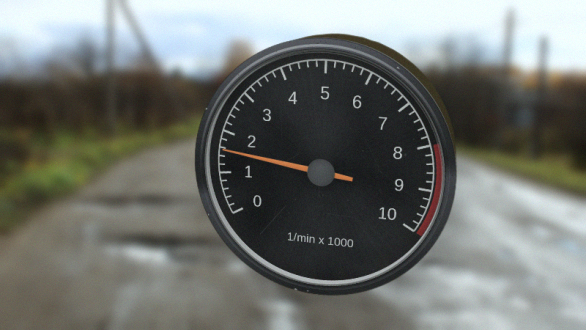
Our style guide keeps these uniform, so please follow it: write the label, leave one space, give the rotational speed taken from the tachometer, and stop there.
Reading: 1600 rpm
